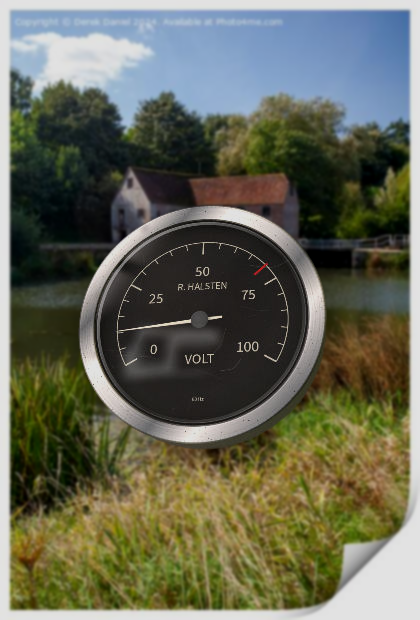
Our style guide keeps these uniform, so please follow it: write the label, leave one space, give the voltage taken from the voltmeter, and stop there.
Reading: 10 V
